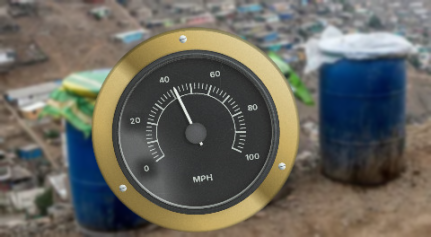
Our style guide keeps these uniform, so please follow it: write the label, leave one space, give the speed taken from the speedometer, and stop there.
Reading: 42 mph
